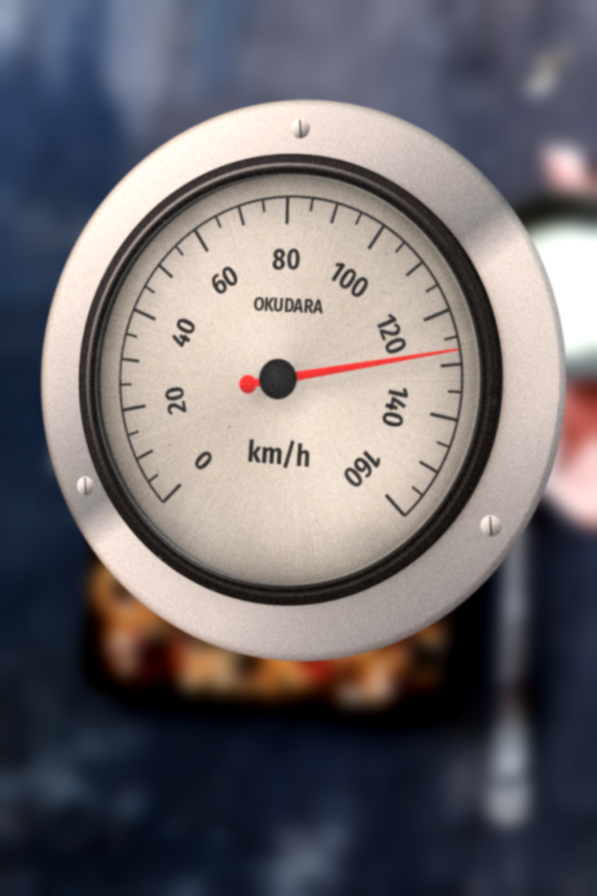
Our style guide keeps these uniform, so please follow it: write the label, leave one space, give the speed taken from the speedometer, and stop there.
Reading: 127.5 km/h
